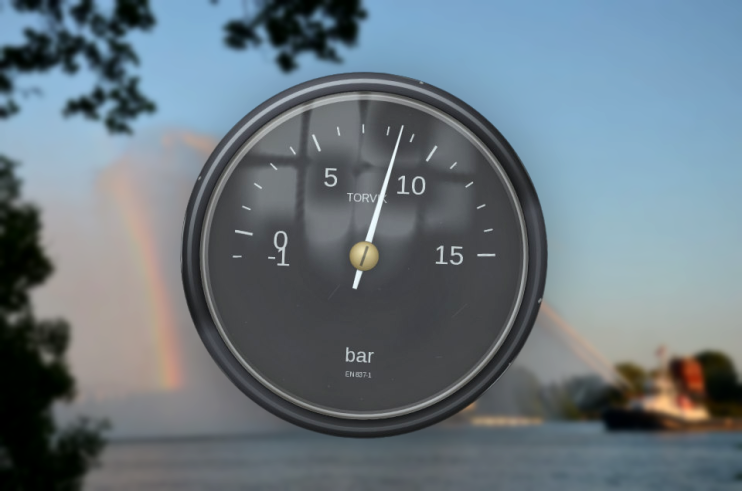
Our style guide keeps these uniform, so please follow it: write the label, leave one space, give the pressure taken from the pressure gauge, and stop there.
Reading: 8.5 bar
